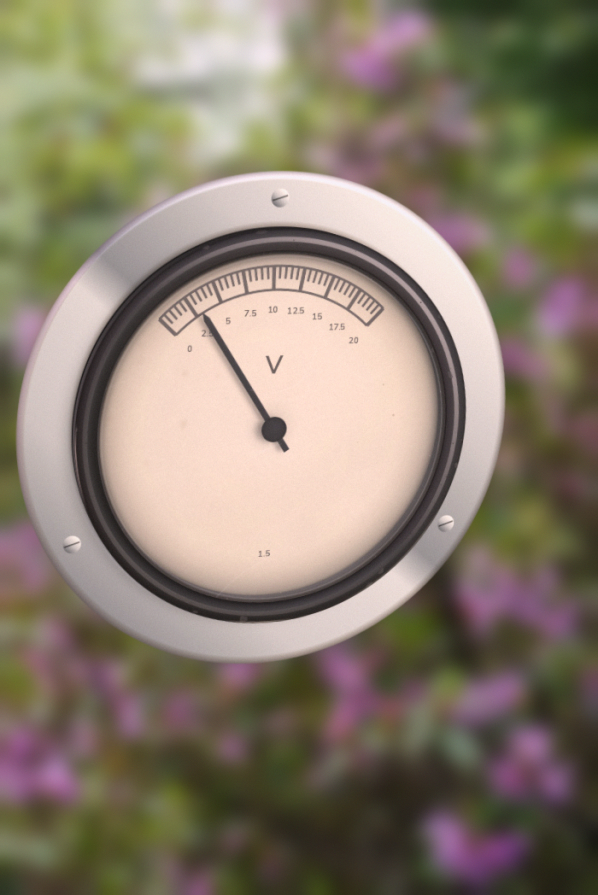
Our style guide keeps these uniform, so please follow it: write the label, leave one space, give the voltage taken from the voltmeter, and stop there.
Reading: 3 V
